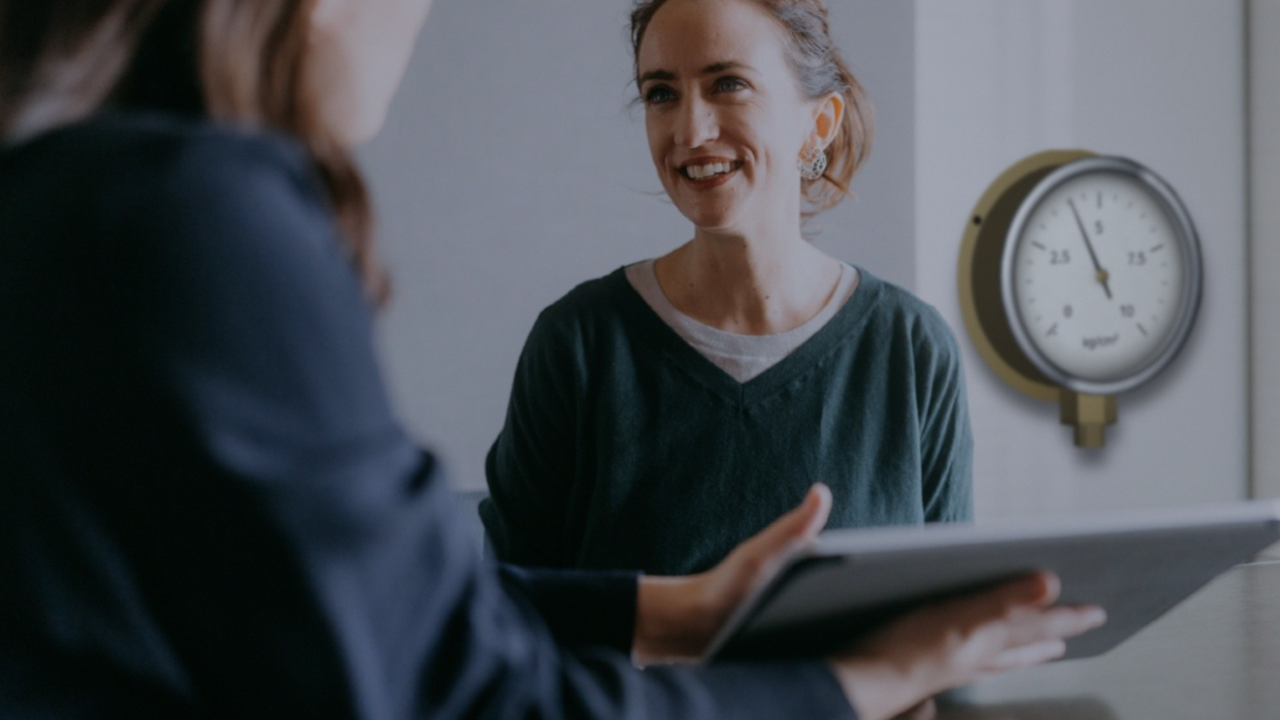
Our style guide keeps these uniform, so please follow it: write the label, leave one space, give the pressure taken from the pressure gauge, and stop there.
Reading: 4 kg/cm²
